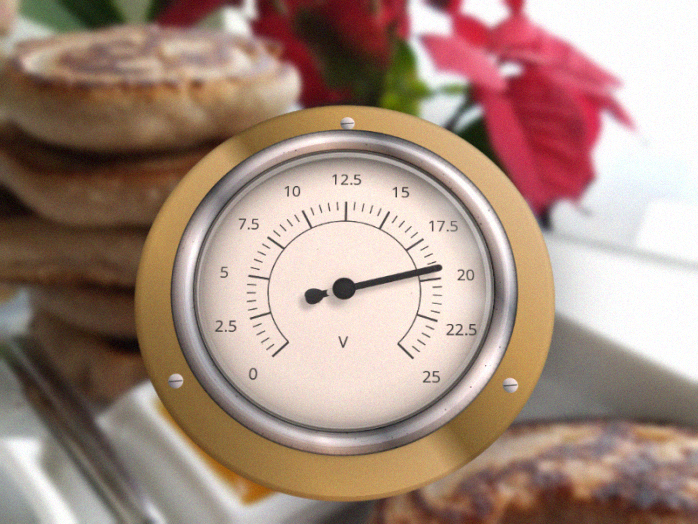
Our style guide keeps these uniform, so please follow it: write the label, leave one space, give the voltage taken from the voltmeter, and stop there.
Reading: 19.5 V
